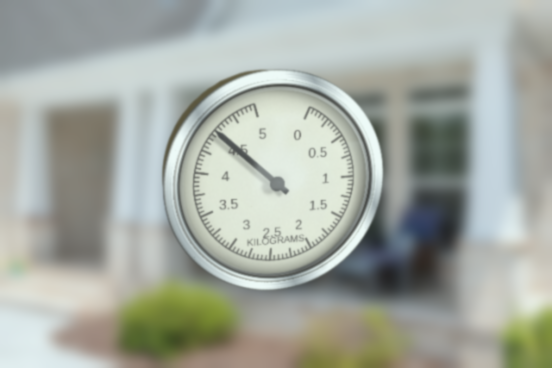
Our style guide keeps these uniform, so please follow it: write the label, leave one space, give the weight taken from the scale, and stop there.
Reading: 4.5 kg
